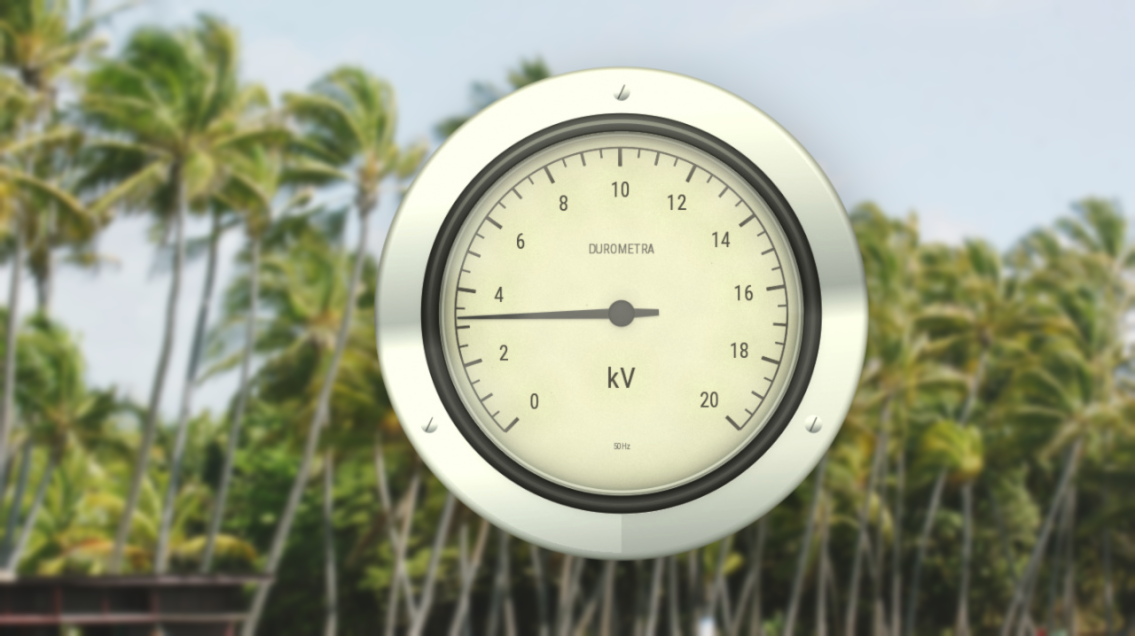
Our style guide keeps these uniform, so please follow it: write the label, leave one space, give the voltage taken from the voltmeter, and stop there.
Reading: 3.25 kV
